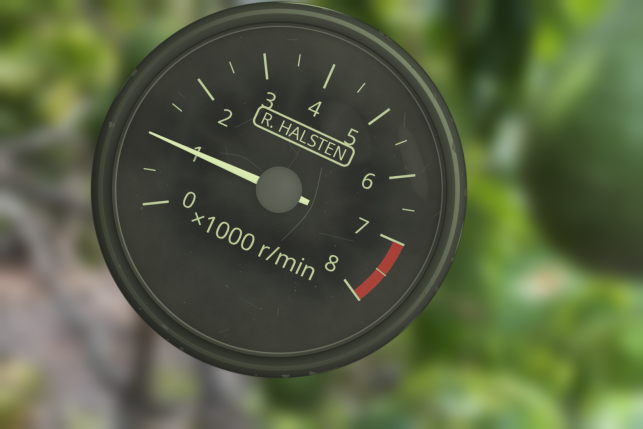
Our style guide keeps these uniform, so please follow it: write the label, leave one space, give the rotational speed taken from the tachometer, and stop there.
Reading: 1000 rpm
